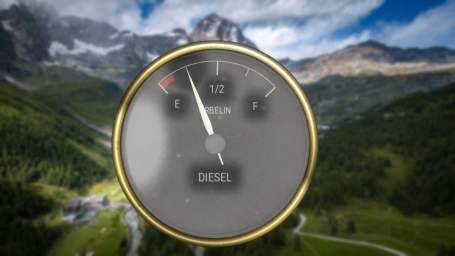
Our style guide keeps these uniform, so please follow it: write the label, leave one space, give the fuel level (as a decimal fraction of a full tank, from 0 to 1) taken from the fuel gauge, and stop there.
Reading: 0.25
